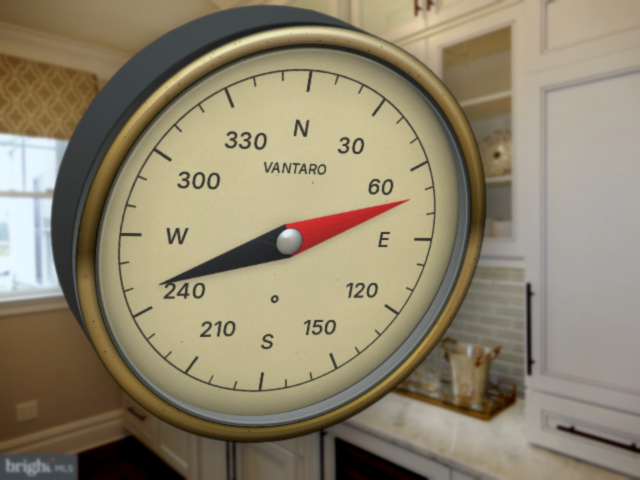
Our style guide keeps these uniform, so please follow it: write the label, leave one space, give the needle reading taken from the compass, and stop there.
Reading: 70 °
